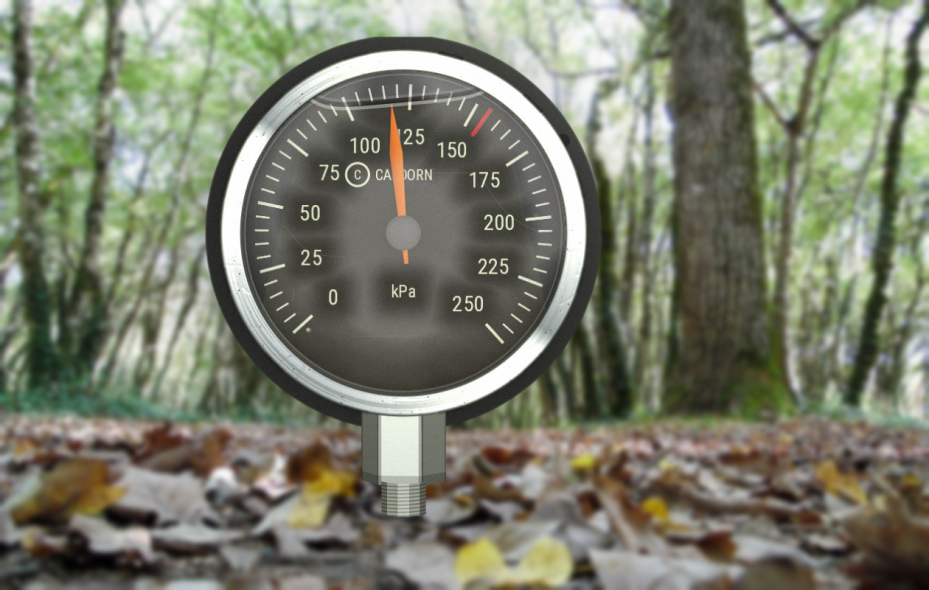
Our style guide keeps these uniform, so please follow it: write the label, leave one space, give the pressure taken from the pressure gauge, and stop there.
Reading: 117.5 kPa
